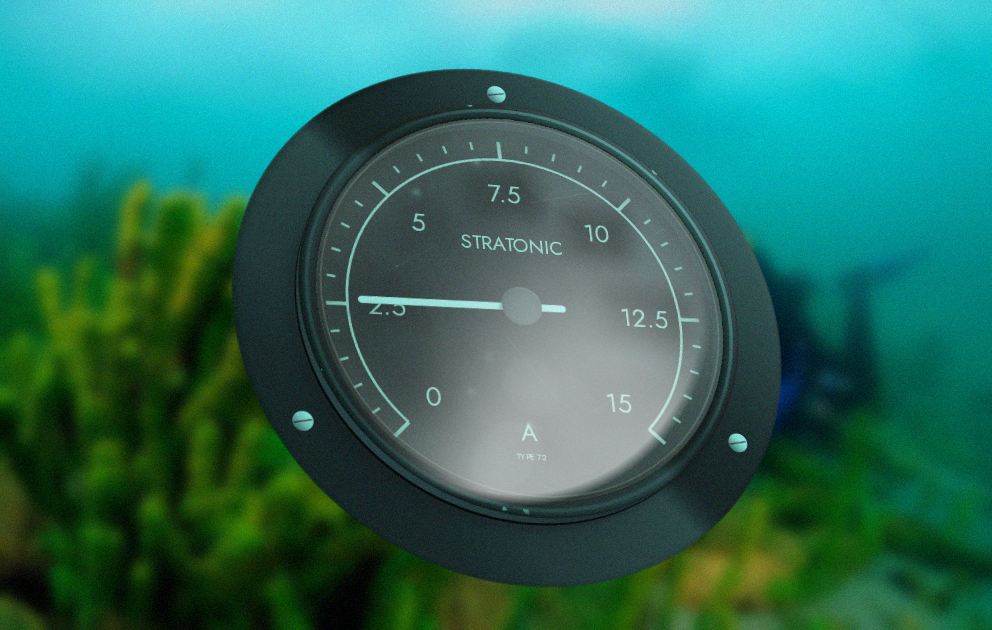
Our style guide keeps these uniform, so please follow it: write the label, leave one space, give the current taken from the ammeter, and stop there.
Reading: 2.5 A
